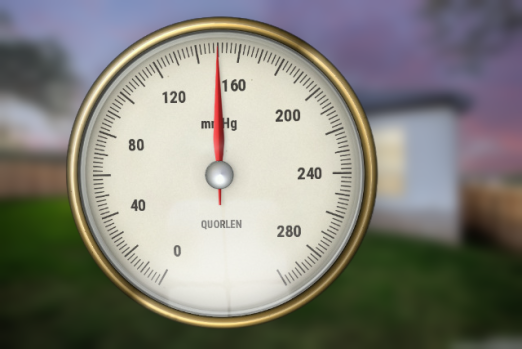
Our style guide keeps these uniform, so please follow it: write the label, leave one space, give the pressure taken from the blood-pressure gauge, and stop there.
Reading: 150 mmHg
